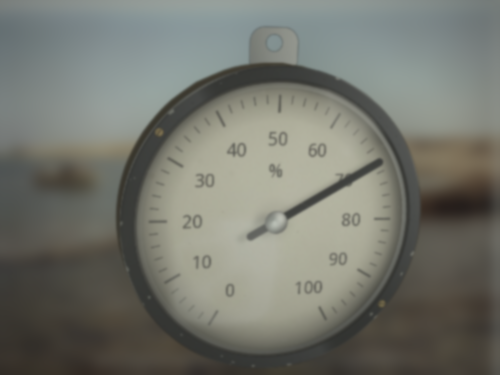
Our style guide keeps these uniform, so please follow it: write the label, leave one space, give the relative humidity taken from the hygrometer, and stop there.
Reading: 70 %
